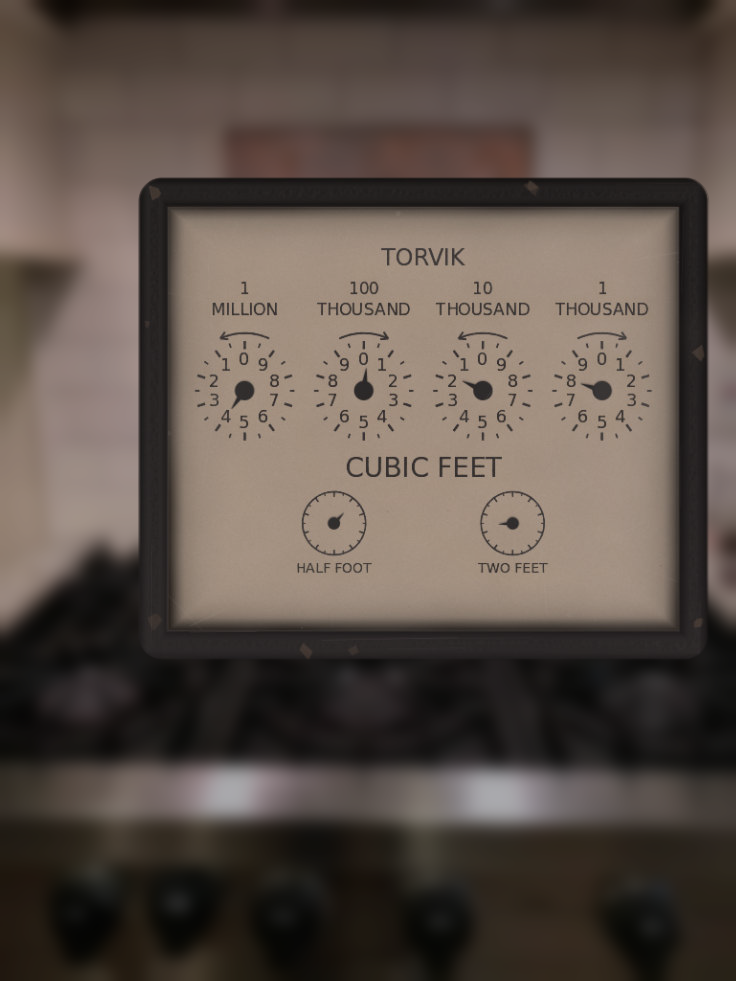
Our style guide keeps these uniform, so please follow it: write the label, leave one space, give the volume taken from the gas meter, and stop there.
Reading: 401800 ft³
